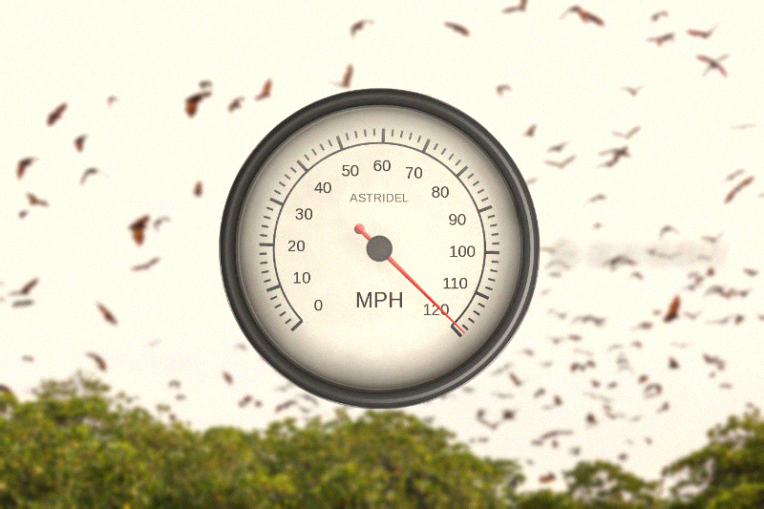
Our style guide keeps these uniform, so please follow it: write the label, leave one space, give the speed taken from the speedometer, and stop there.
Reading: 119 mph
